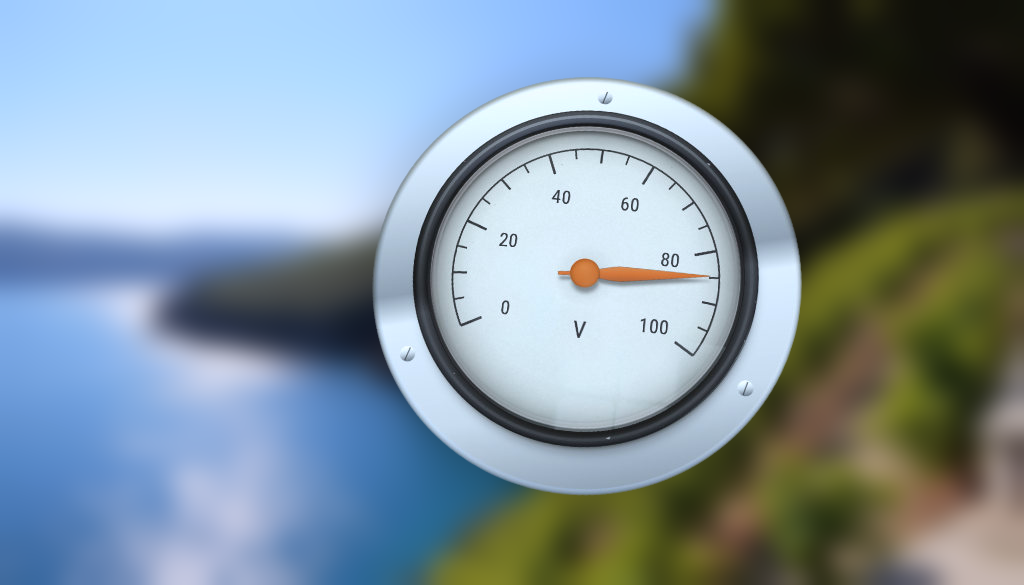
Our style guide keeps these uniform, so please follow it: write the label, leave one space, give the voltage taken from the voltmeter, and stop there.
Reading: 85 V
